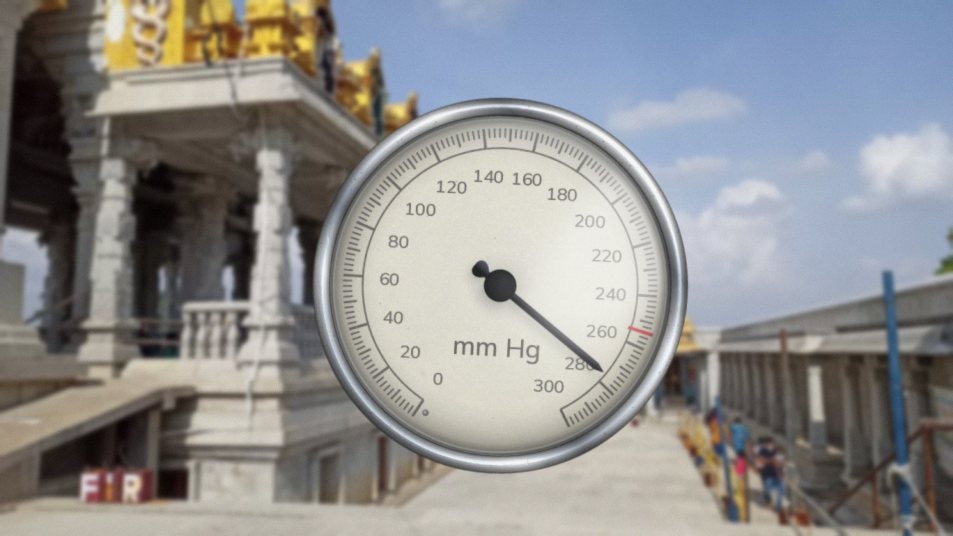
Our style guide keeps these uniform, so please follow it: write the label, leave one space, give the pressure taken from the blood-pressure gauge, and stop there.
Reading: 276 mmHg
